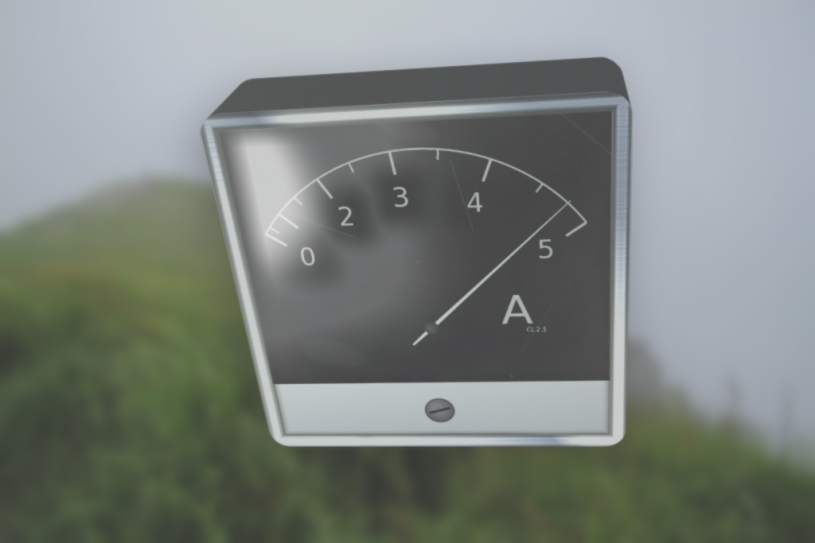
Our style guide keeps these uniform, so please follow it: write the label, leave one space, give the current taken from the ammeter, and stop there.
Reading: 4.75 A
